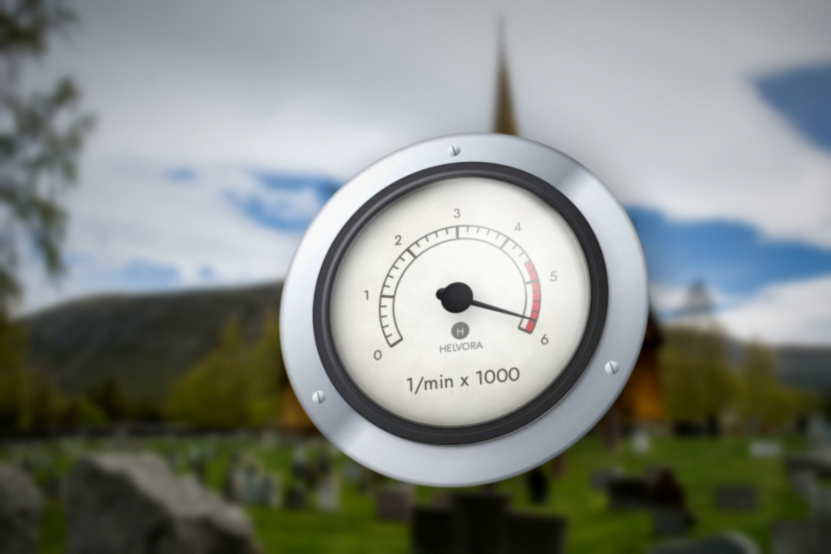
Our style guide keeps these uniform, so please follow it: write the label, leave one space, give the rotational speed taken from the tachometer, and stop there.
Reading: 5800 rpm
